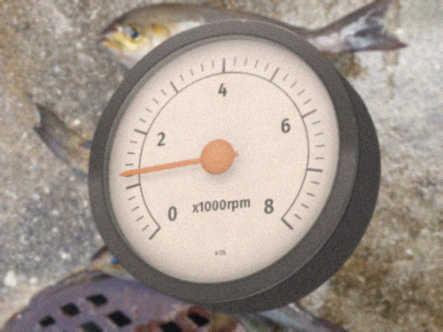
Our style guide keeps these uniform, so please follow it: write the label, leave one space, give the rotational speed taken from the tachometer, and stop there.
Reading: 1200 rpm
